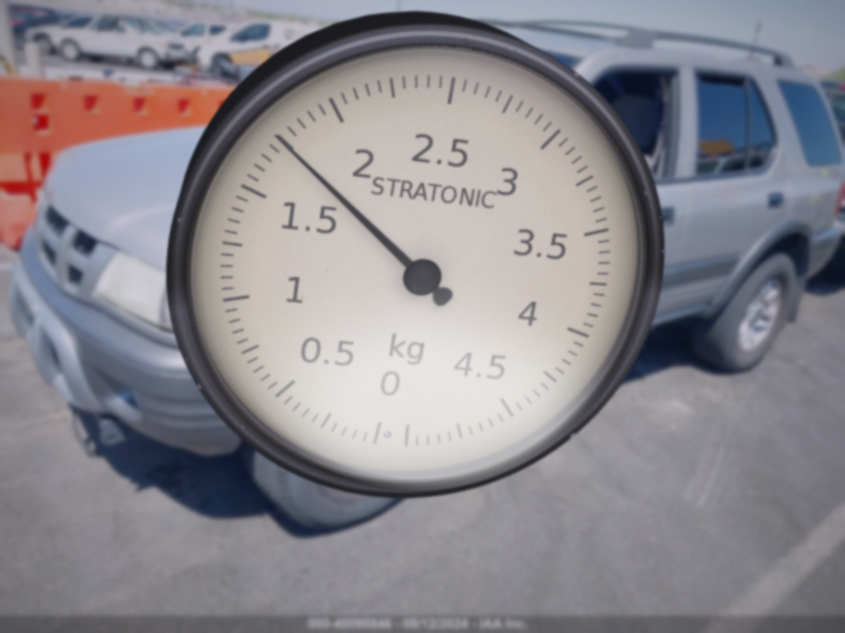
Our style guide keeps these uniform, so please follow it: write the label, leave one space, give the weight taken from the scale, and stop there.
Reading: 1.75 kg
